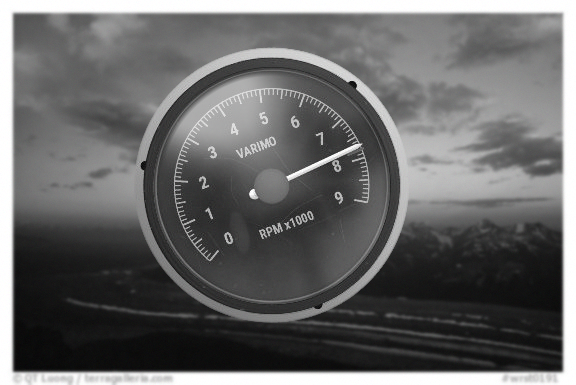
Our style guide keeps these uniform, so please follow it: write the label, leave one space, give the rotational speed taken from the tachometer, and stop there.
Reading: 7700 rpm
